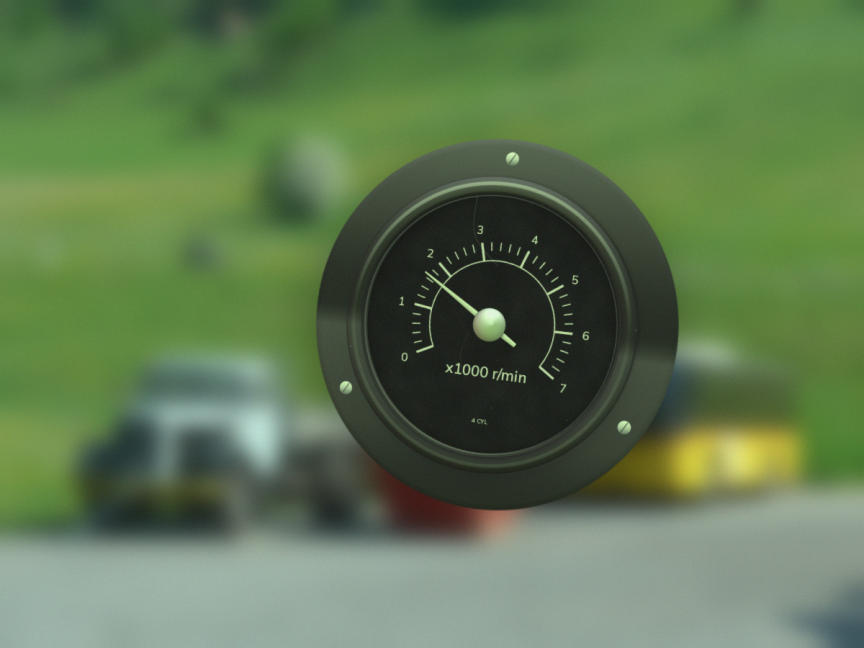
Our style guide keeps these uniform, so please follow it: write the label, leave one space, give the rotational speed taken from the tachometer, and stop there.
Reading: 1700 rpm
